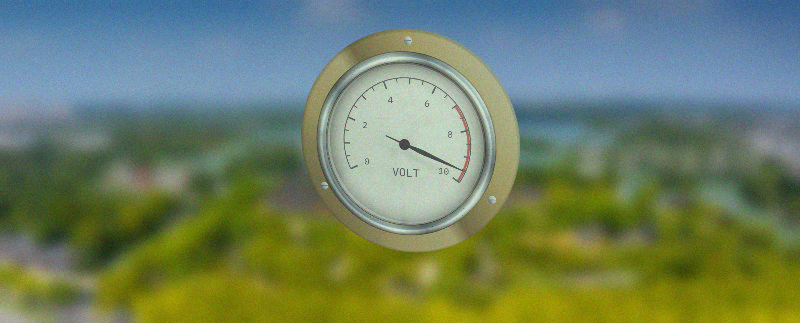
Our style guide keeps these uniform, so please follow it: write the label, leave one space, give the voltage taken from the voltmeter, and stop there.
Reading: 9.5 V
